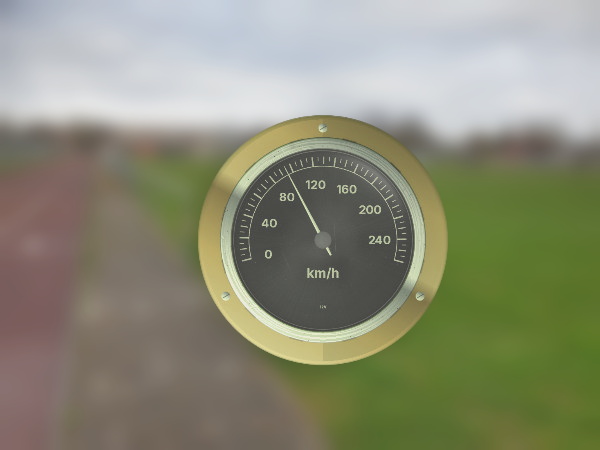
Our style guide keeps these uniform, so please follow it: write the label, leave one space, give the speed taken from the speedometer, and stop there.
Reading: 95 km/h
